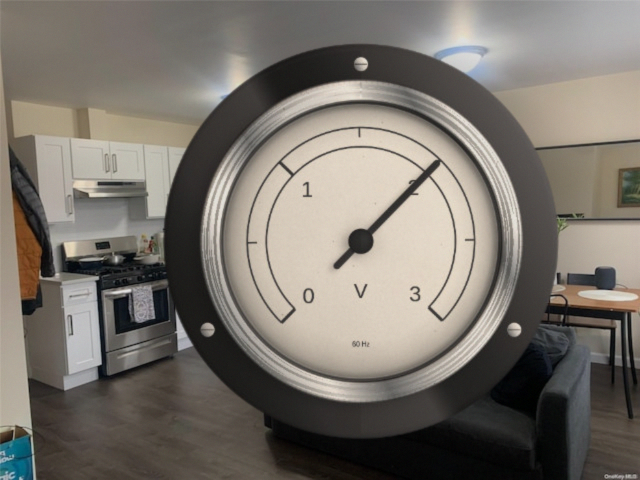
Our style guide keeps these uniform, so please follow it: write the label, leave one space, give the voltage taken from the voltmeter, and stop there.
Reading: 2 V
